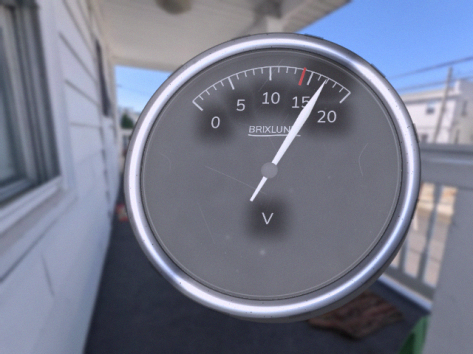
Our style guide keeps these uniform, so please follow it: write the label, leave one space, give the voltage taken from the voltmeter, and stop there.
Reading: 17 V
